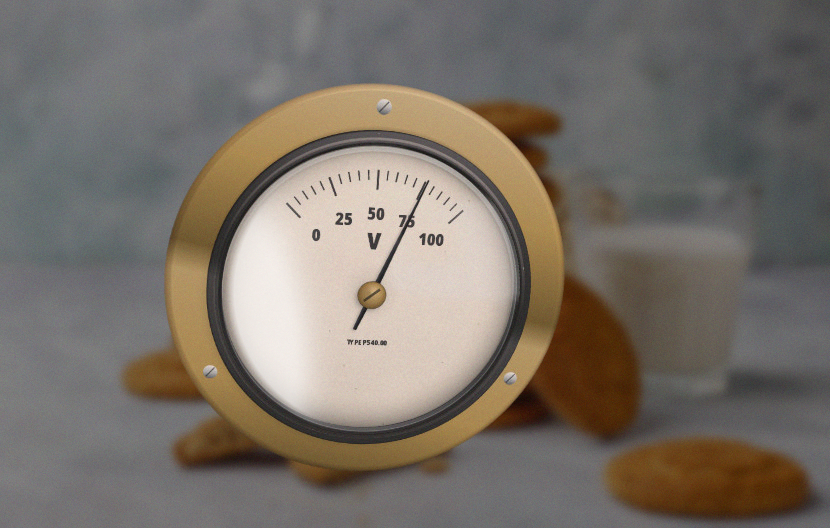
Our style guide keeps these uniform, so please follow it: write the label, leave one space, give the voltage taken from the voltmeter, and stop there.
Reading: 75 V
